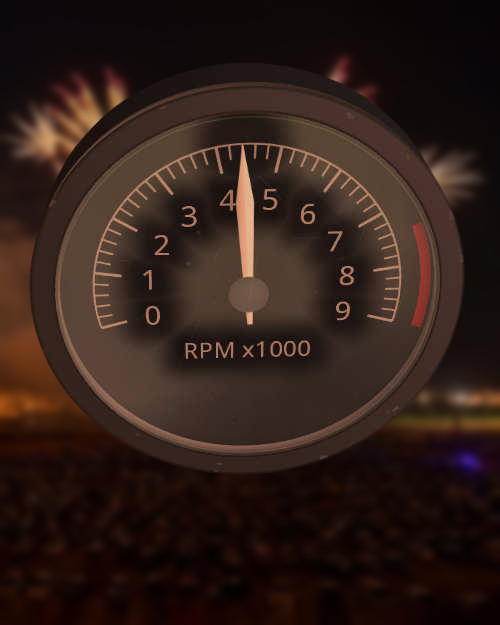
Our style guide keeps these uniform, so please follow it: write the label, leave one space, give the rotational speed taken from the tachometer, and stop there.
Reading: 4400 rpm
